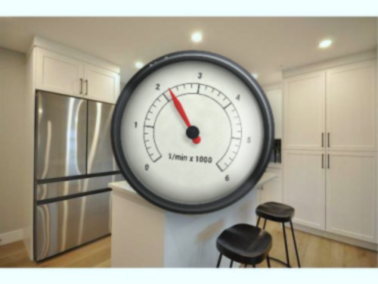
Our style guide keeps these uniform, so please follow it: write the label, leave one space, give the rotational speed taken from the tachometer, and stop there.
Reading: 2200 rpm
